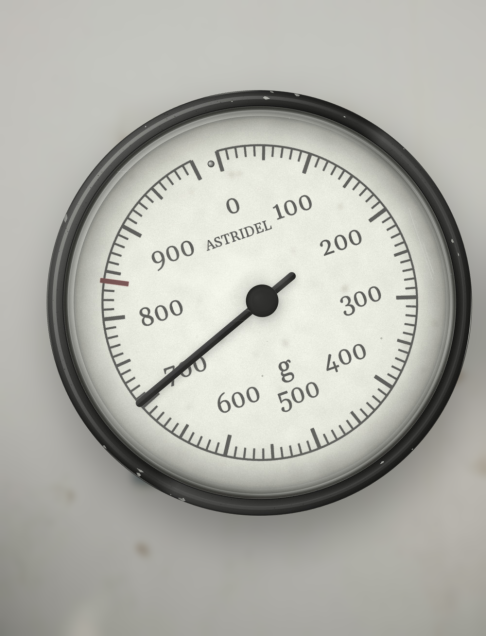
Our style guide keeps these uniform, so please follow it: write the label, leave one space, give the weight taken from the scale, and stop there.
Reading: 705 g
